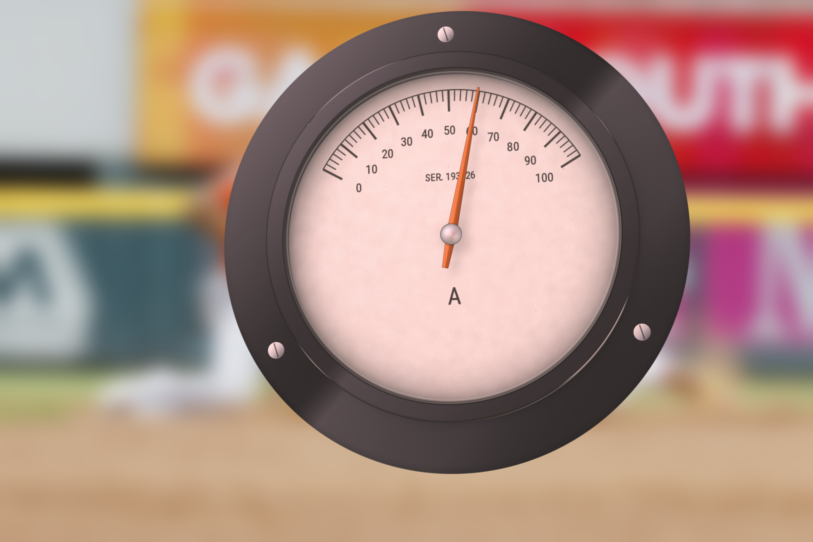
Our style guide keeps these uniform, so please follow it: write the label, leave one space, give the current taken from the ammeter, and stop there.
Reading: 60 A
